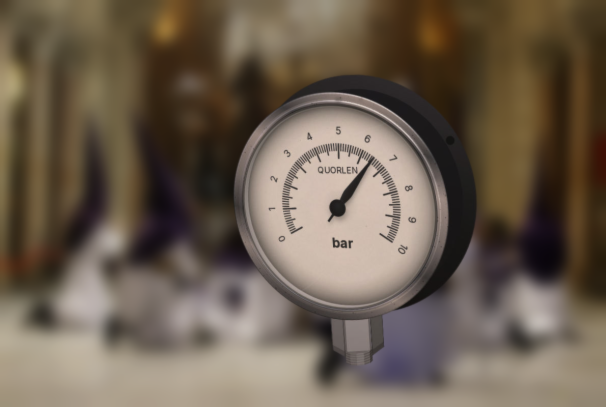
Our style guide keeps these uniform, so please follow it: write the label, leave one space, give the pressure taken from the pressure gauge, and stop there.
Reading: 6.5 bar
